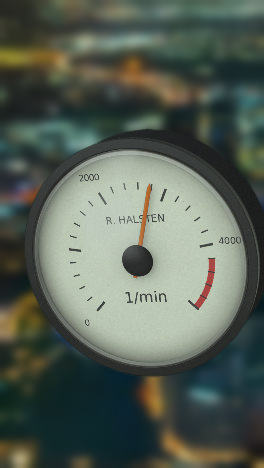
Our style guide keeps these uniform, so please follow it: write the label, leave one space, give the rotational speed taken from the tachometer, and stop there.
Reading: 2800 rpm
